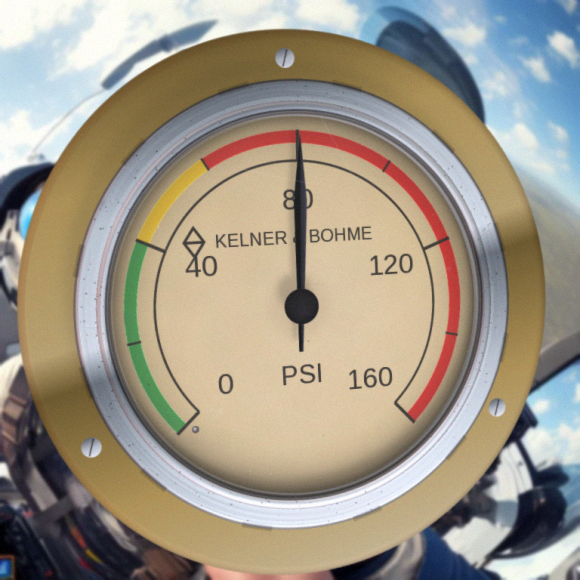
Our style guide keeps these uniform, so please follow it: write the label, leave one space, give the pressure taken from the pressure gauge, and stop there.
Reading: 80 psi
